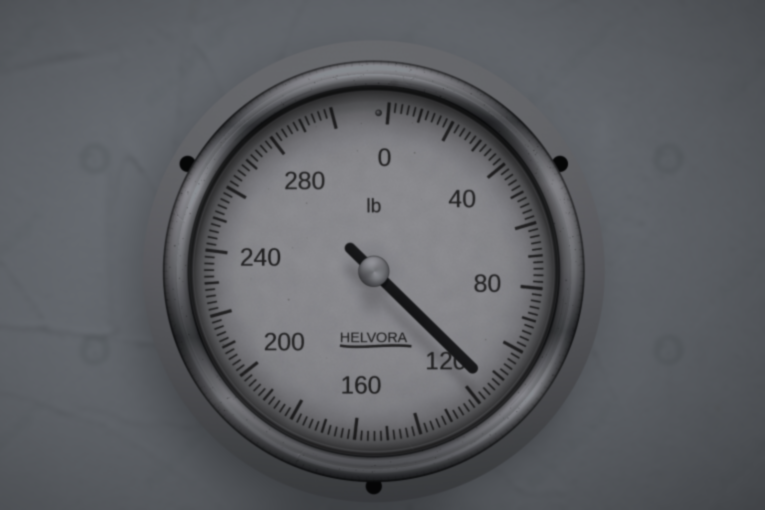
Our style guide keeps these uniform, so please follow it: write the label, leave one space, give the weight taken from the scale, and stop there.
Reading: 114 lb
